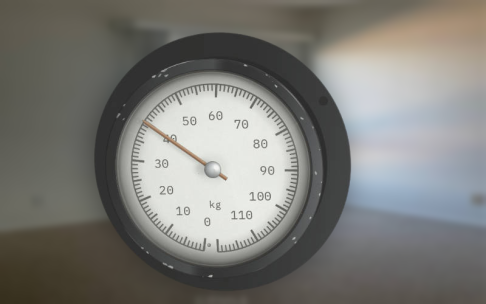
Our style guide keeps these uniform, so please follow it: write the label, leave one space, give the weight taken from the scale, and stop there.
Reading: 40 kg
